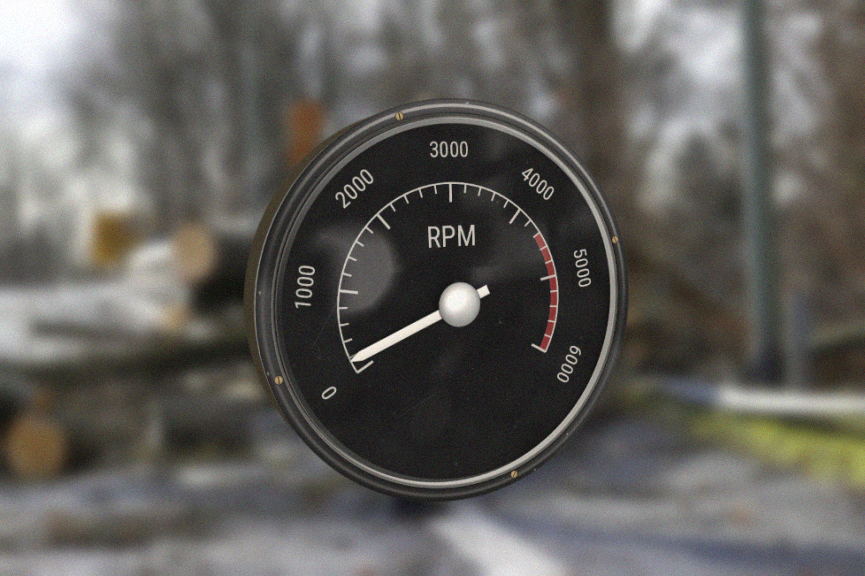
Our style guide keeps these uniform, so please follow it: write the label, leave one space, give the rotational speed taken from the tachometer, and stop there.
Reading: 200 rpm
